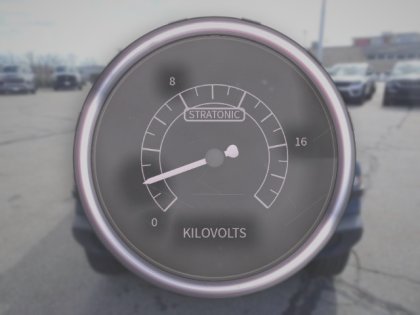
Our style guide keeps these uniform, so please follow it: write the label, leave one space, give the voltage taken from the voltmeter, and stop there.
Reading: 2 kV
